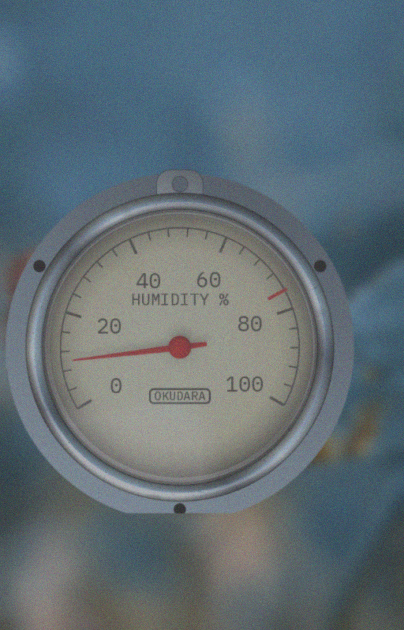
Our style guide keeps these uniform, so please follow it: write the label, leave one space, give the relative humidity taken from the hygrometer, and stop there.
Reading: 10 %
